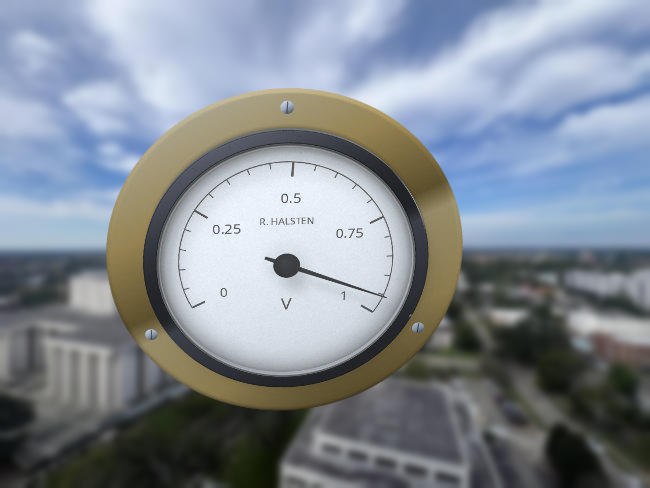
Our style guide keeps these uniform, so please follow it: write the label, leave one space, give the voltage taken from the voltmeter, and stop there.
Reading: 0.95 V
